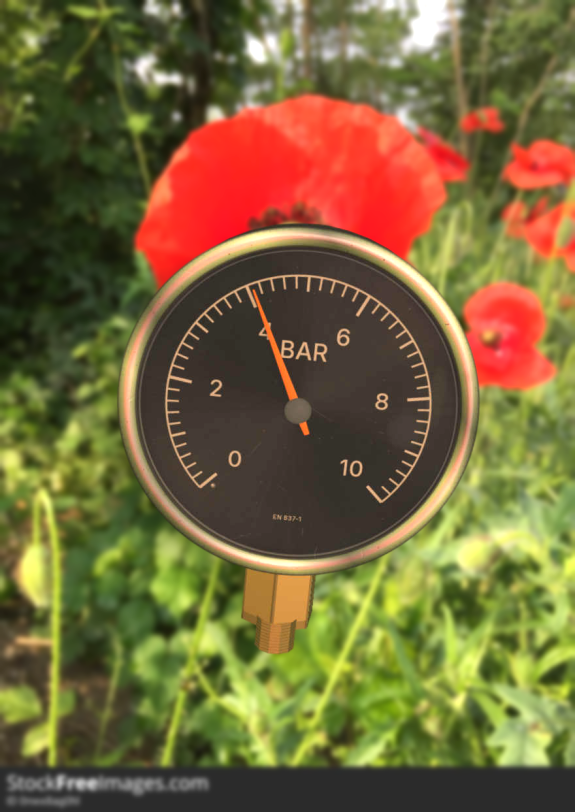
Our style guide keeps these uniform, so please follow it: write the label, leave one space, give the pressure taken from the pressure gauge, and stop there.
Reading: 4.1 bar
